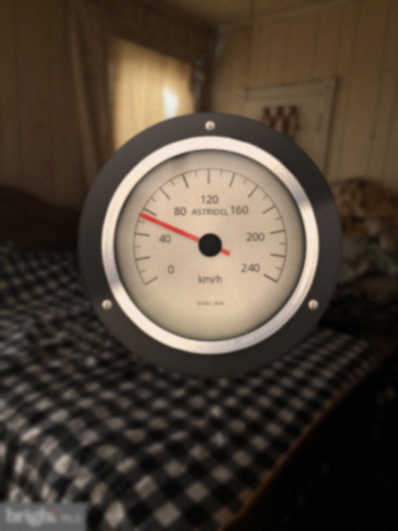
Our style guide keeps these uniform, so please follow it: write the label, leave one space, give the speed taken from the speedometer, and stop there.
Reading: 55 km/h
